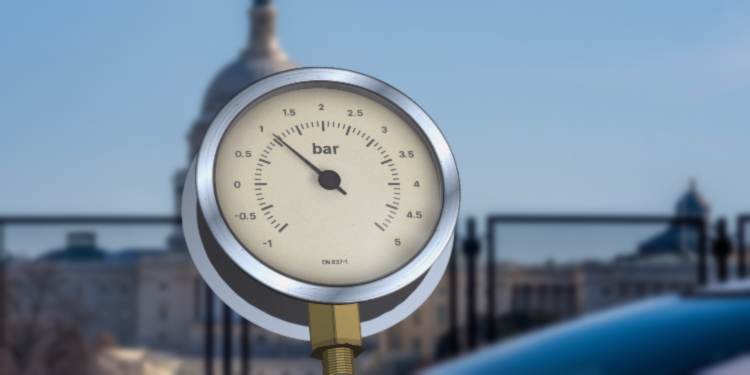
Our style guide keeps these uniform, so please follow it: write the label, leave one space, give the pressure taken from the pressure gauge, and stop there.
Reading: 1 bar
